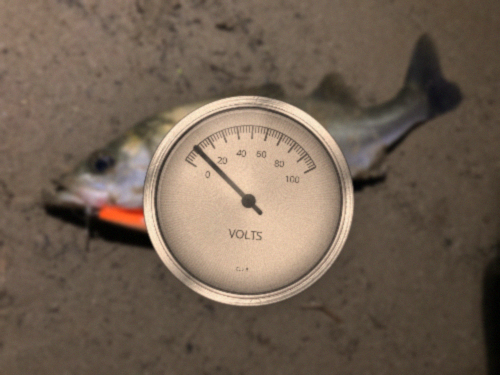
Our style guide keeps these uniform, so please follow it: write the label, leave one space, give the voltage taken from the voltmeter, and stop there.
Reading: 10 V
